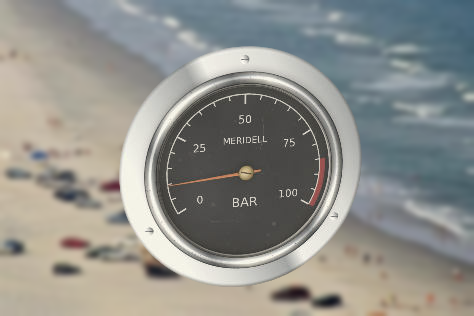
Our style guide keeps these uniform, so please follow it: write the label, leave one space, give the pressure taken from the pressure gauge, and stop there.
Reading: 10 bar
